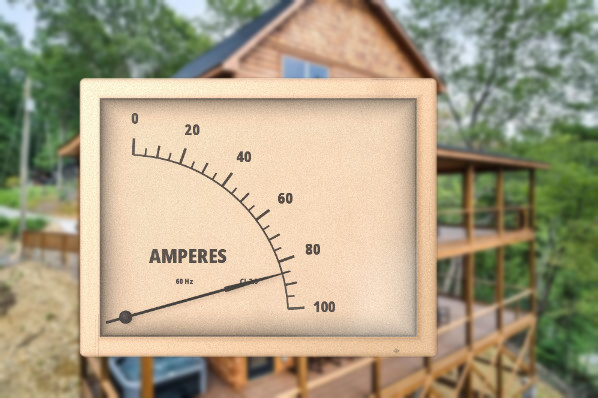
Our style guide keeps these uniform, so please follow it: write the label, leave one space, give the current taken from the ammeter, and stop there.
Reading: 85 A
